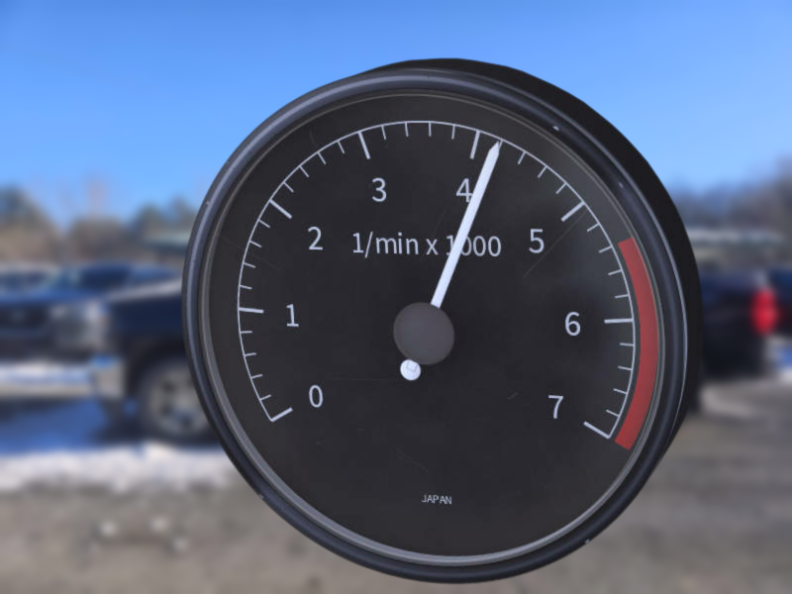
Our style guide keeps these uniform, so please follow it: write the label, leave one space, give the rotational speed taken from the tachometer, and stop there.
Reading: 4200 rpm
